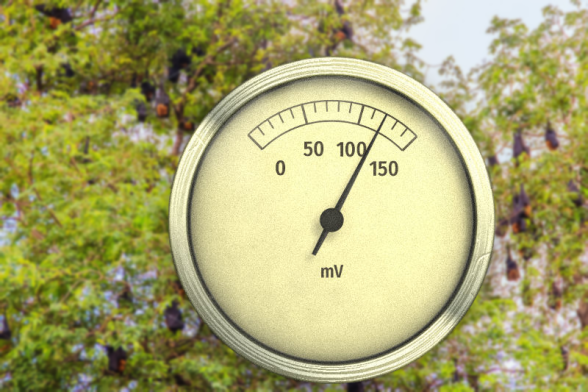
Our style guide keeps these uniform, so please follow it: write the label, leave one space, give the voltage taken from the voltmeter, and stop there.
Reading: 120 mV
